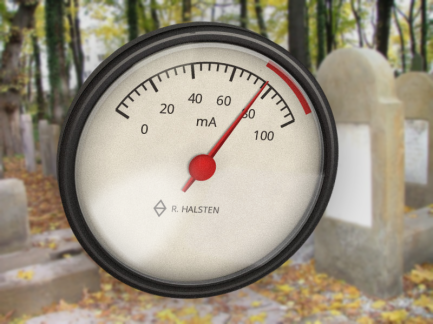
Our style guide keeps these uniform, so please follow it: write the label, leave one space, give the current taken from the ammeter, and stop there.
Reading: 76 mA
